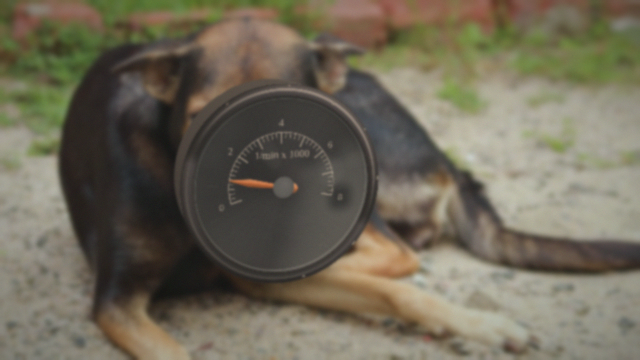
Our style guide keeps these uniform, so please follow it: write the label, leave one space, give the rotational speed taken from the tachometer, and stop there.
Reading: 1000 rpm
